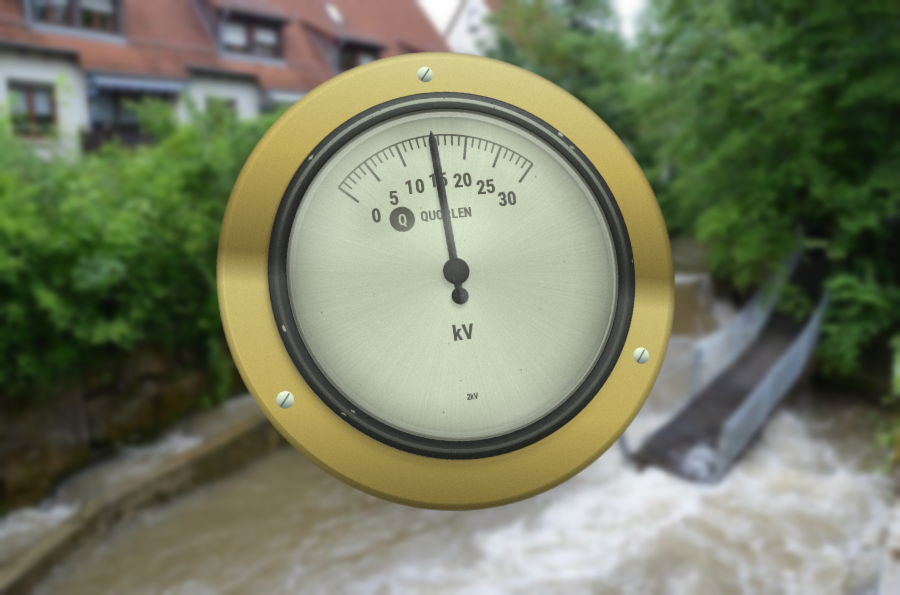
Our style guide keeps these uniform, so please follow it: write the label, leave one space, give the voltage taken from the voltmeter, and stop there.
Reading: 15 kV
